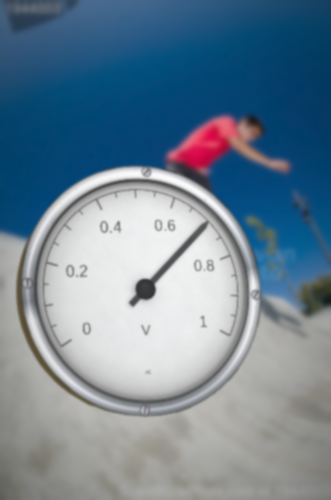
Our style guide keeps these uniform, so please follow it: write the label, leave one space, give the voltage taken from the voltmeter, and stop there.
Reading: 0.7 V
